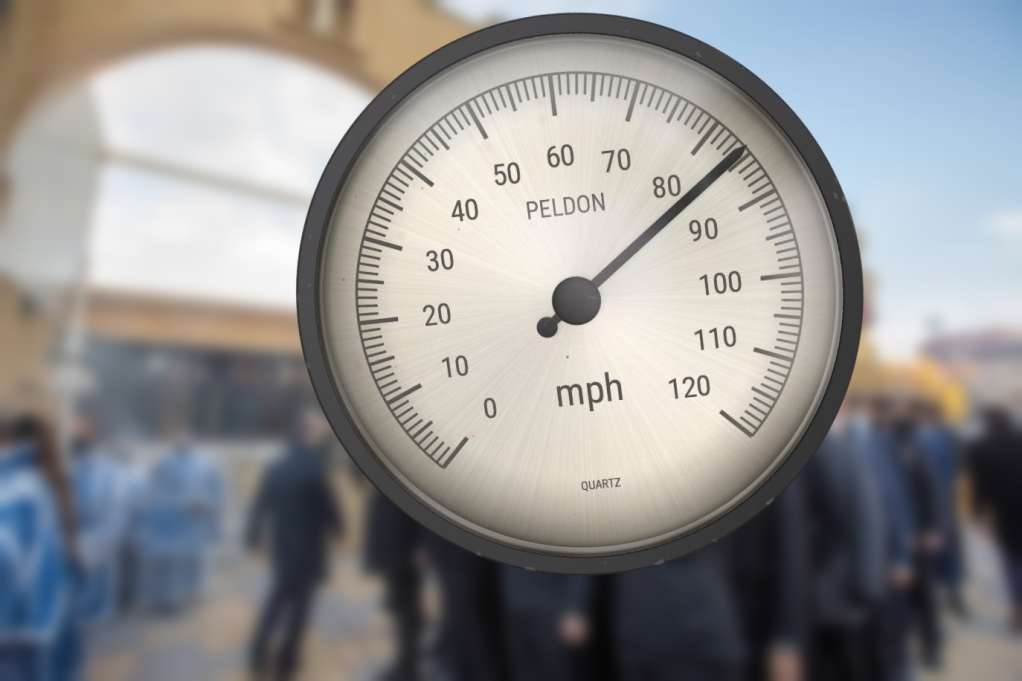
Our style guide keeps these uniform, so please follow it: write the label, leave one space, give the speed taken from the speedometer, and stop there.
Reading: 84 mph
